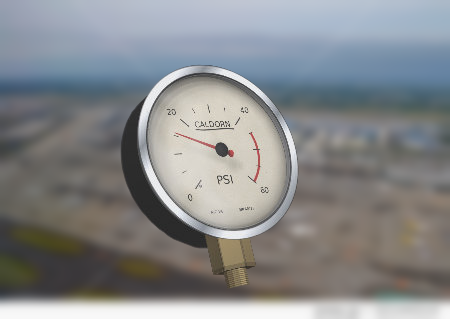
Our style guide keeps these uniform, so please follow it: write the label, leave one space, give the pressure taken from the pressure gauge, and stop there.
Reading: 15 psi
